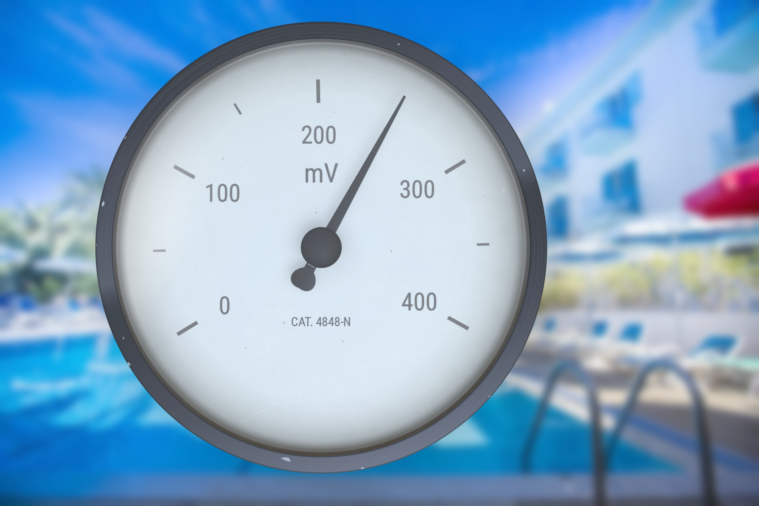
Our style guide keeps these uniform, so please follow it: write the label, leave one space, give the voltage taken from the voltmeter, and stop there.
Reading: 250 mV
